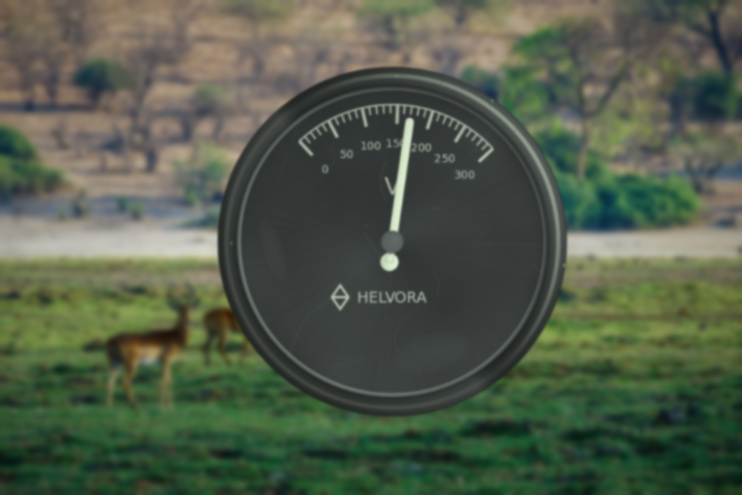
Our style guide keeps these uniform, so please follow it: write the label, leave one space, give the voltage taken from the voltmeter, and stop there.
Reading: 170 V
